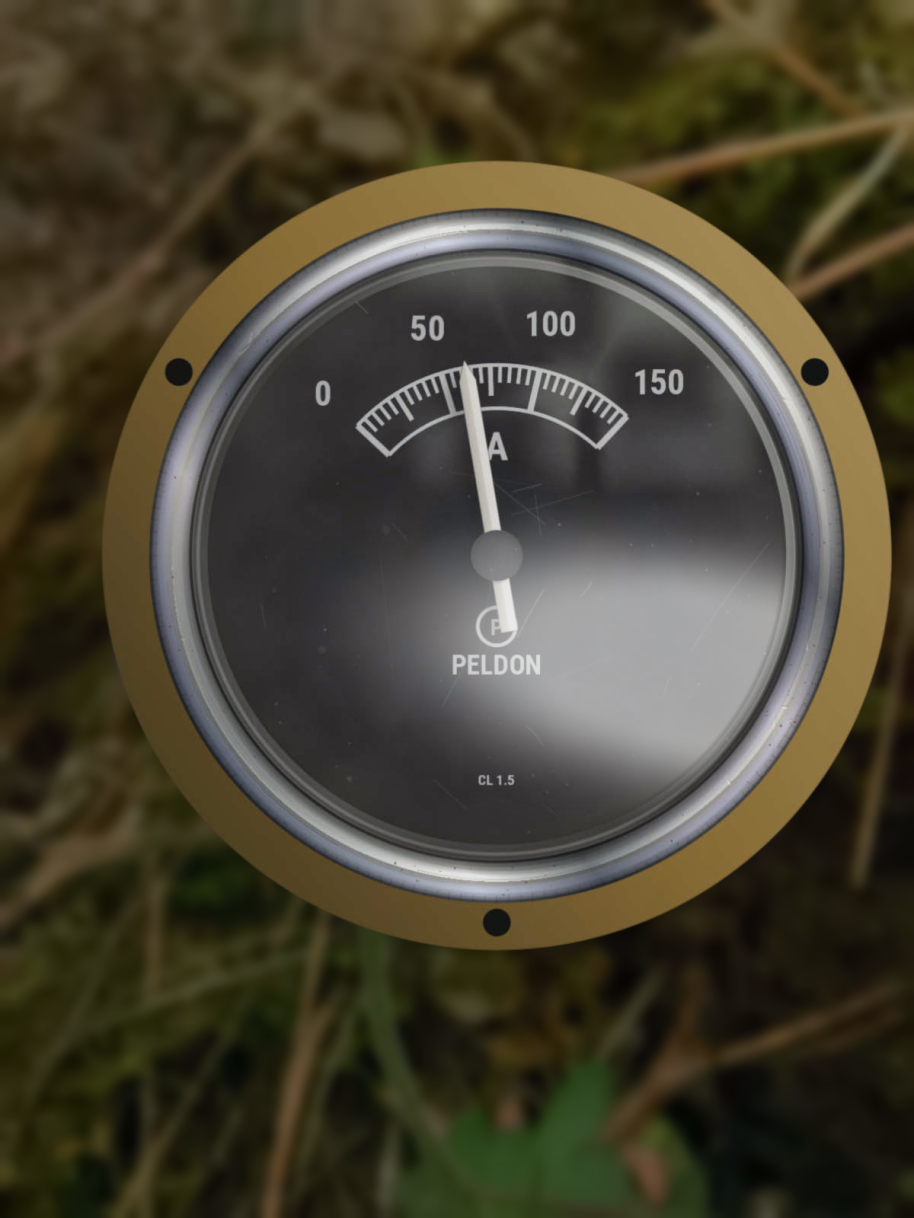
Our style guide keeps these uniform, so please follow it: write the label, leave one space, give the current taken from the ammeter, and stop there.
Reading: 62.5 A
